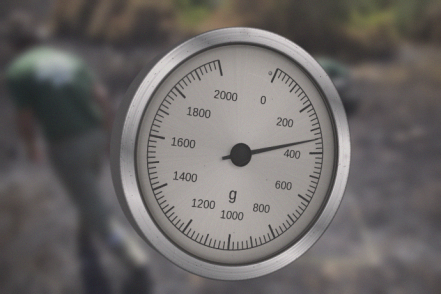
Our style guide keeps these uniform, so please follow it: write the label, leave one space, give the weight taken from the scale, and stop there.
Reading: 340 g
